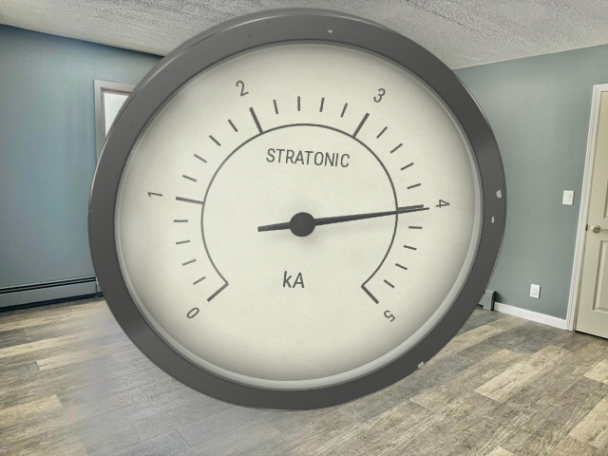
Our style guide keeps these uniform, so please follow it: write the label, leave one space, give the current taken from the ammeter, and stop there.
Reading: 4 kA
